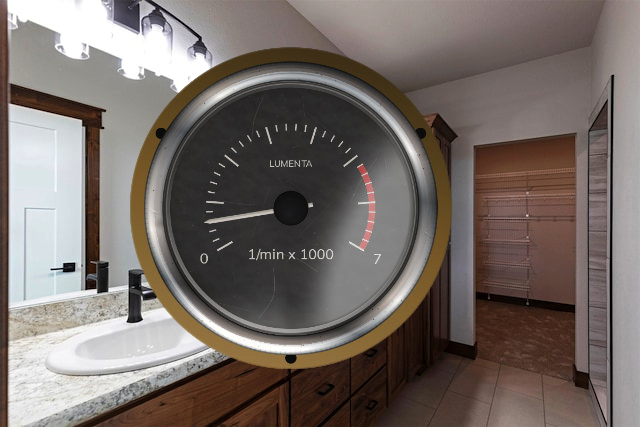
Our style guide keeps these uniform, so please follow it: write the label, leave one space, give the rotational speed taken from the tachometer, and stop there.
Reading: 600 rpm
